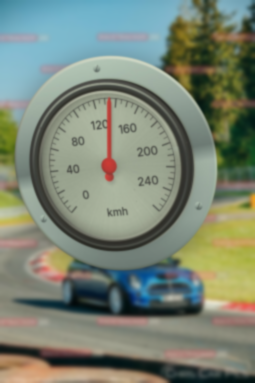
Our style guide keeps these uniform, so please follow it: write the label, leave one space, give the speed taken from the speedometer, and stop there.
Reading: 135 km/h
